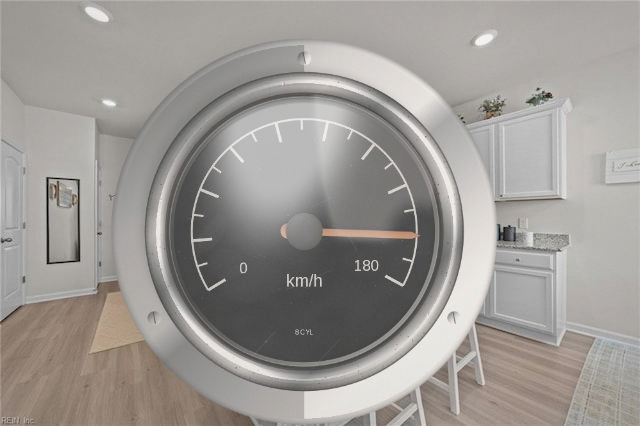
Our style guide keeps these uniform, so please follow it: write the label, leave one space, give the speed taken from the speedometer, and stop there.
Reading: 160 km/h
